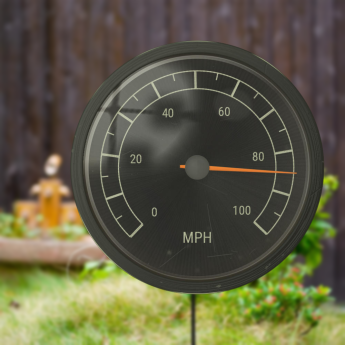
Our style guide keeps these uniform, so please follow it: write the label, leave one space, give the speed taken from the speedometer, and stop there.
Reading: 85 mph
